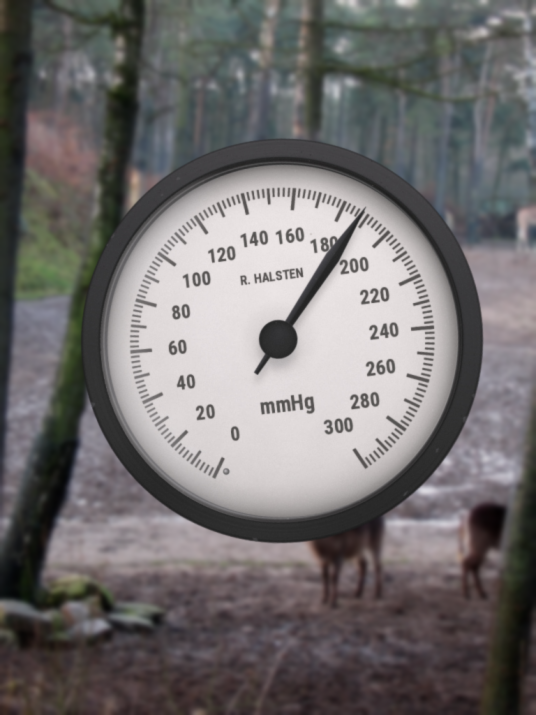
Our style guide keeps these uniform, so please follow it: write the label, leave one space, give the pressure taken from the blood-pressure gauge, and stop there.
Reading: 188 mmHg
